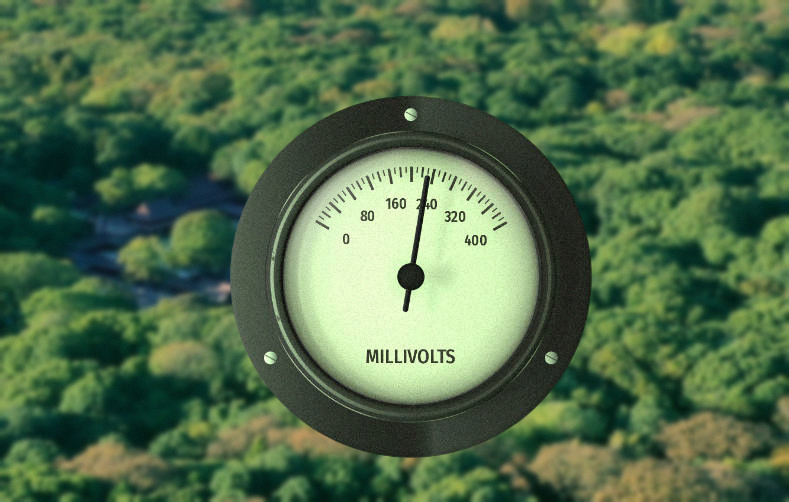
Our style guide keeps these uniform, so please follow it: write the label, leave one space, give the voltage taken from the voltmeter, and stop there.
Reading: 230 mV
